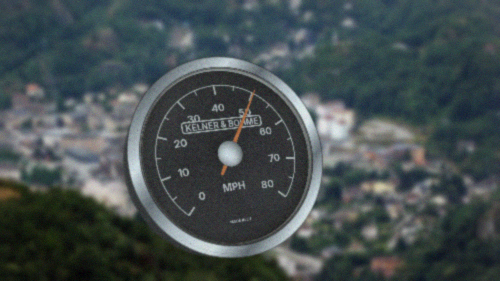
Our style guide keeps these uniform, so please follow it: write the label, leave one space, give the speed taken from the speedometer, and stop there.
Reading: 50 mph
